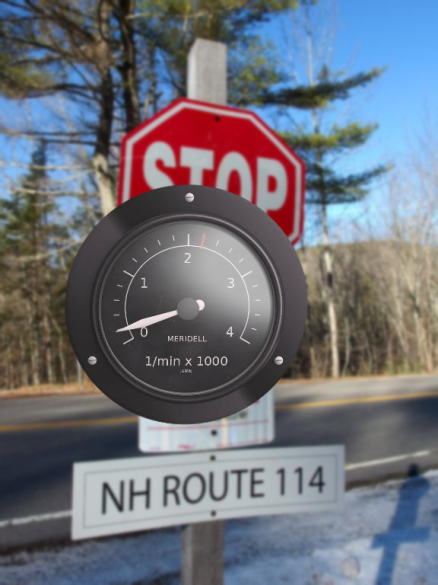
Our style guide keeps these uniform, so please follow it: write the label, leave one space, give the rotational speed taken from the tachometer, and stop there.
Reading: 200 rpm
